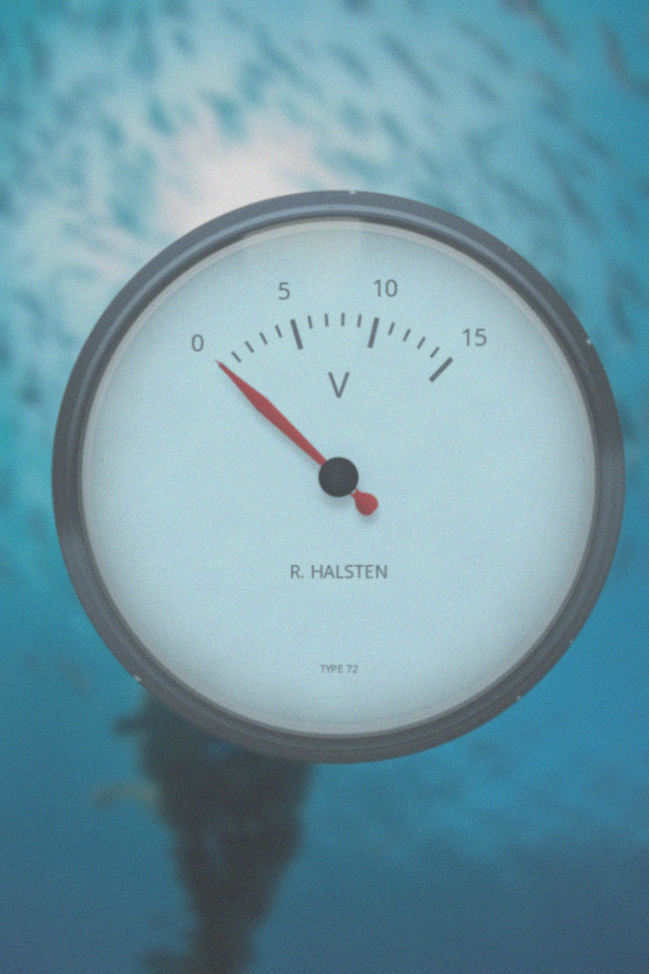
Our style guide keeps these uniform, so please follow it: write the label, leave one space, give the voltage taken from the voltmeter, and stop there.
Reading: 0 V
